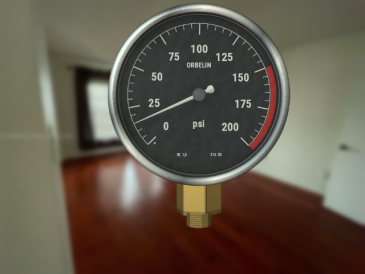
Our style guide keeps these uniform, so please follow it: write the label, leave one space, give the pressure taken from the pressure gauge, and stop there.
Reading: 15 psi
